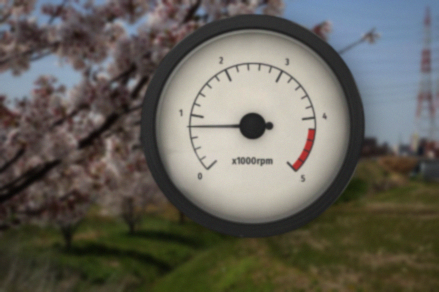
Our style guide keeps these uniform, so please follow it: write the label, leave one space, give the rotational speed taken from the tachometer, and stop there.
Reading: 800 rpm
